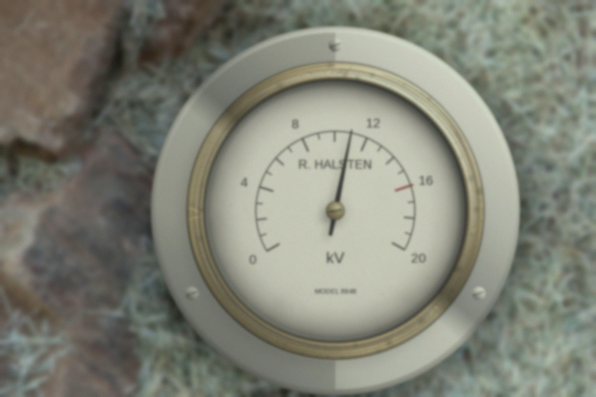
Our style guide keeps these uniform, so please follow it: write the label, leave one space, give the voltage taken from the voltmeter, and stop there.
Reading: 11 kV
